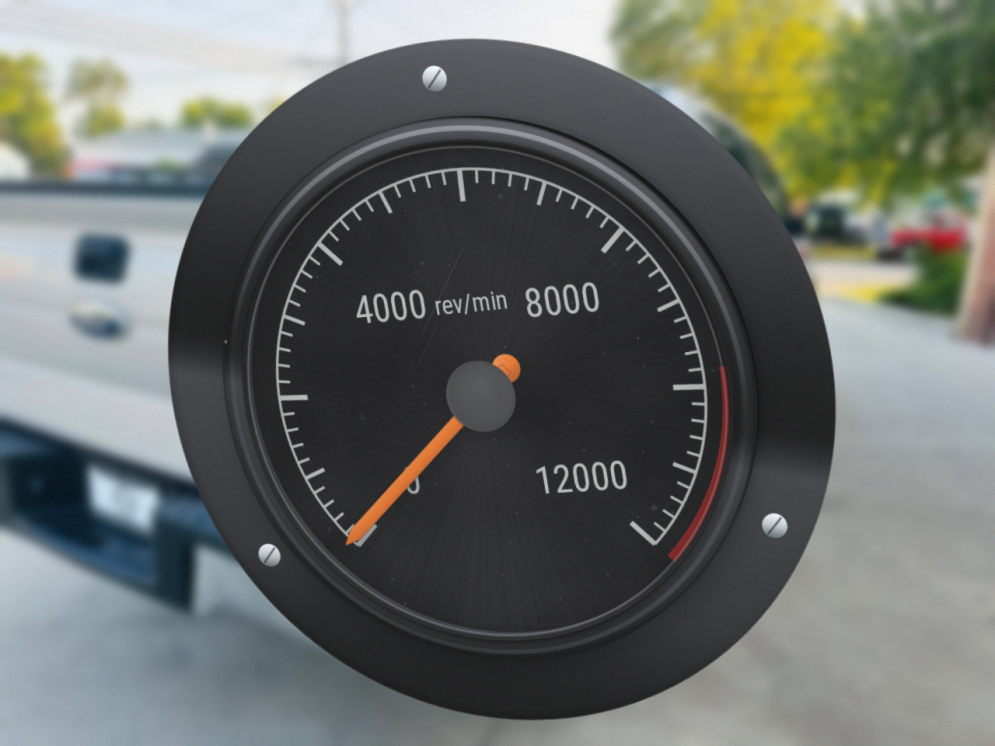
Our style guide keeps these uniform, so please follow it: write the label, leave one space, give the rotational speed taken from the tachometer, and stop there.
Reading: 100 rpm
